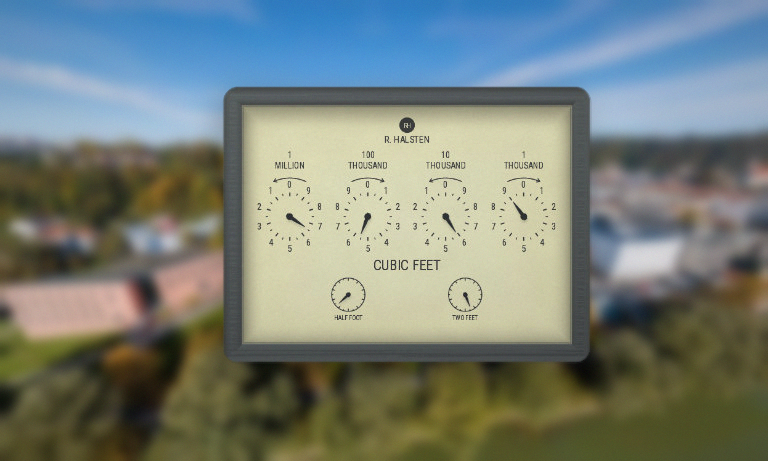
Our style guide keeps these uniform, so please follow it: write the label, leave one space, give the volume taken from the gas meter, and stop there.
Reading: 655900 ft³
